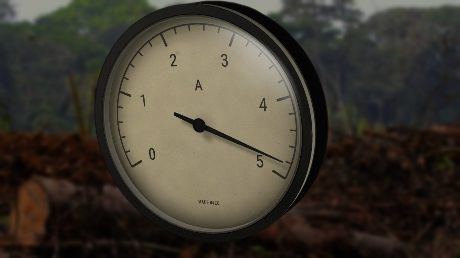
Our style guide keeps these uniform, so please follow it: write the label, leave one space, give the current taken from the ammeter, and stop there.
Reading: 4.8 A
